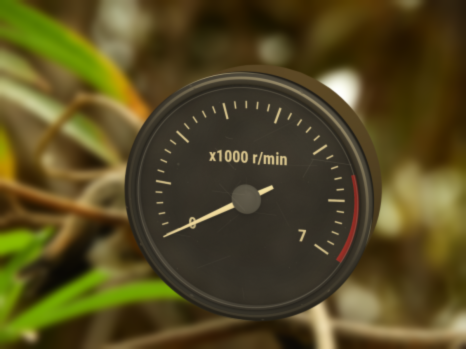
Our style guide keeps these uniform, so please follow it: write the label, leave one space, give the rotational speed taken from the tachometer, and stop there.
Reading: 0 rpm
